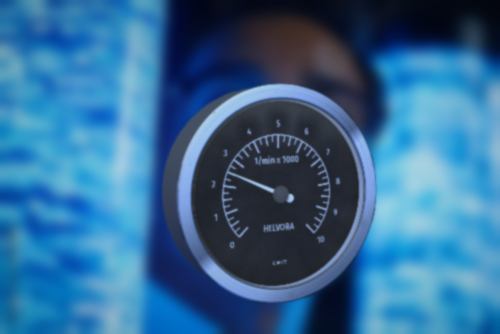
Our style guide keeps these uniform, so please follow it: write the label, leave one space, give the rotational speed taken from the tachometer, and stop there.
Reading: 2500 rpm
